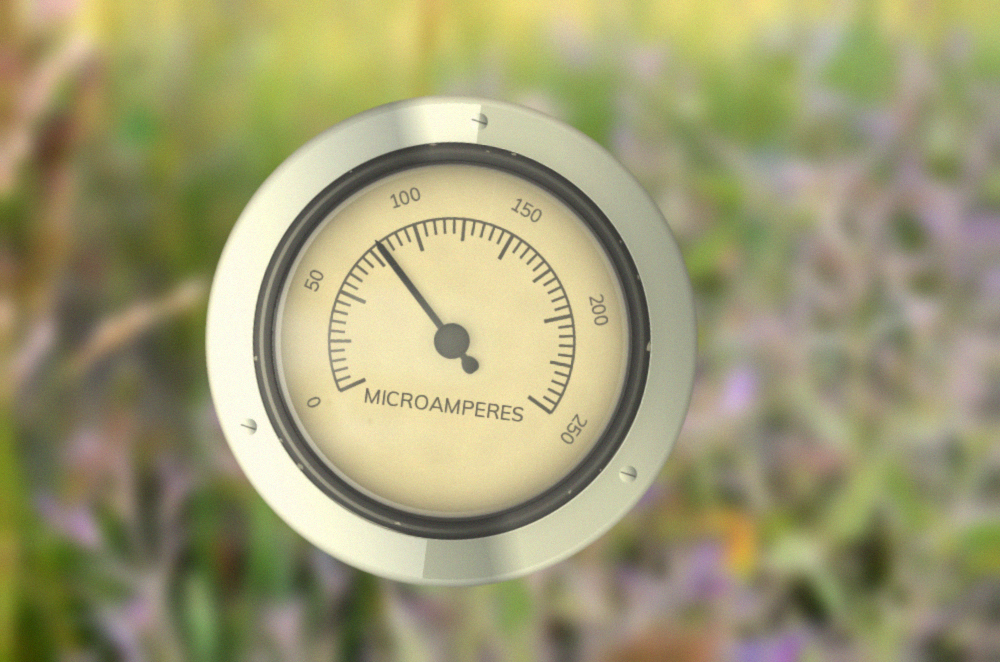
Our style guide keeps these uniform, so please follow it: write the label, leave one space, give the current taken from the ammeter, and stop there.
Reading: 80 µA
